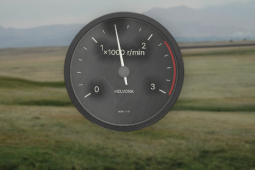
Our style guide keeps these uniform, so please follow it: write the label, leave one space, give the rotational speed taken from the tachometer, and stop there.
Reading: 1400 rpm
